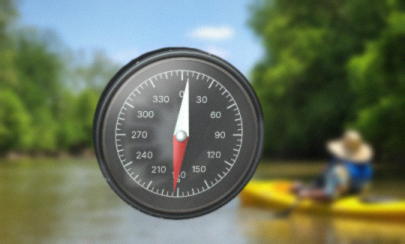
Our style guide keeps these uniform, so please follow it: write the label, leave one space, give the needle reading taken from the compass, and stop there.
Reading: 185 °
